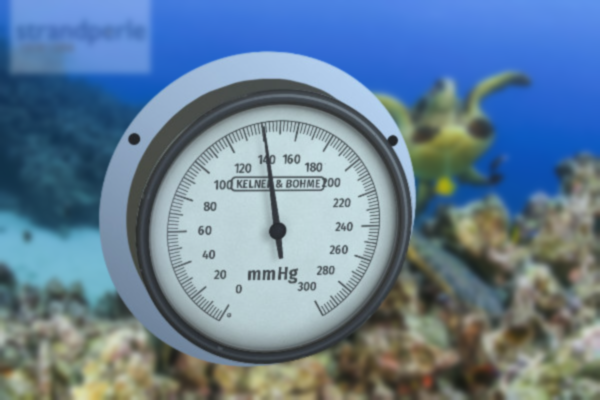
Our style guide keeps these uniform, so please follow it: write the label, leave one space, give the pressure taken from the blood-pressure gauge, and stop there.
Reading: 140 mmHg
